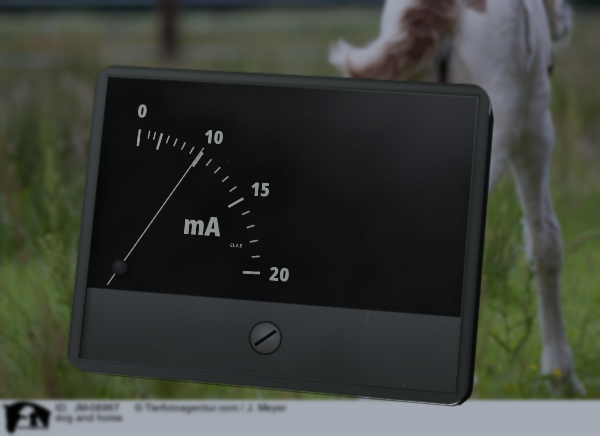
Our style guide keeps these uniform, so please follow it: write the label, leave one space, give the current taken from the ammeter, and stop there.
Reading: 10 mA
